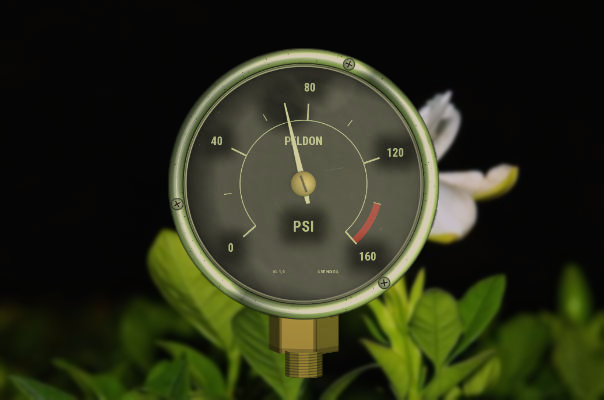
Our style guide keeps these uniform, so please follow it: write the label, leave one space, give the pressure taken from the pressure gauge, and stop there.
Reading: 70 psi
